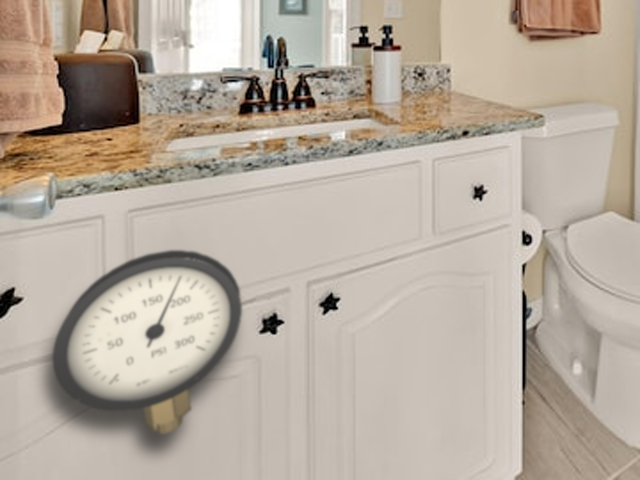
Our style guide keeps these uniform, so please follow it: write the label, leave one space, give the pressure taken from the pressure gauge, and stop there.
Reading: 180 psi
